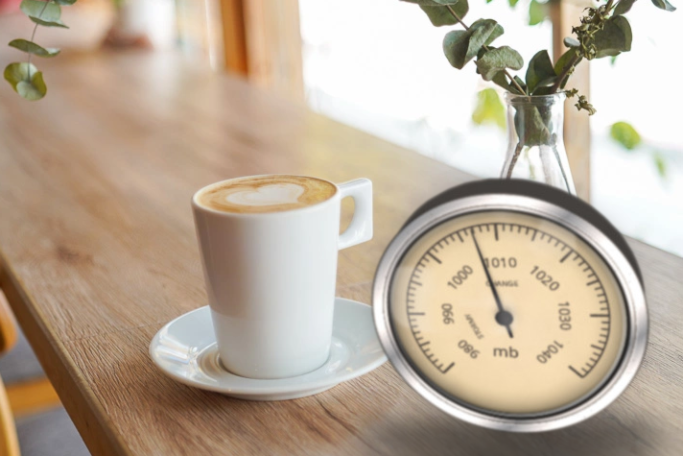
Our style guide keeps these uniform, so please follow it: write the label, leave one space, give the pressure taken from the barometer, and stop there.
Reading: 1007 mbar
